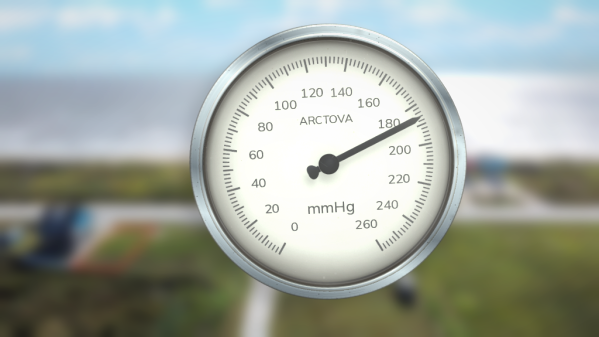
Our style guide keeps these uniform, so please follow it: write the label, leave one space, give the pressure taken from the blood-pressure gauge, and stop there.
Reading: 186 mmHg
